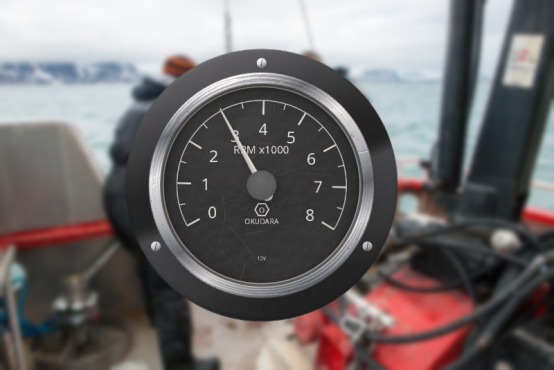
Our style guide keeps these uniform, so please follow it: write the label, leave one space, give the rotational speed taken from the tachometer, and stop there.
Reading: 3000 rpm
